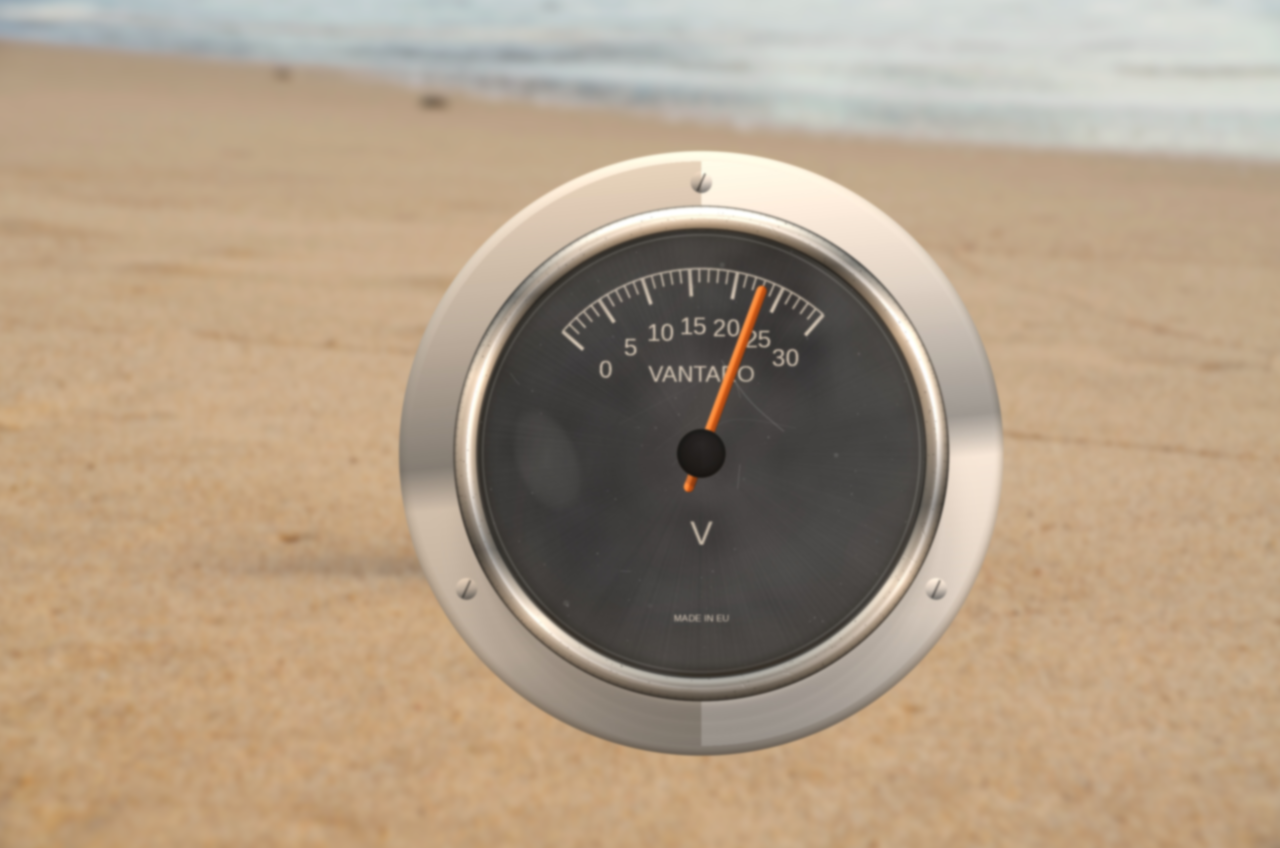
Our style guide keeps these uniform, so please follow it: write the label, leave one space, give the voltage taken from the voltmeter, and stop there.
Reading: 23 V
